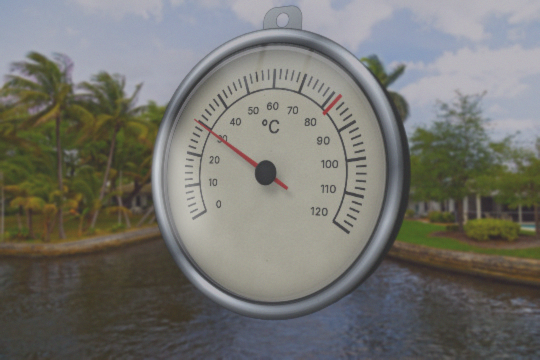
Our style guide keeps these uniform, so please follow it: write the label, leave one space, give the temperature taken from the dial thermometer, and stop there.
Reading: 30 °C
